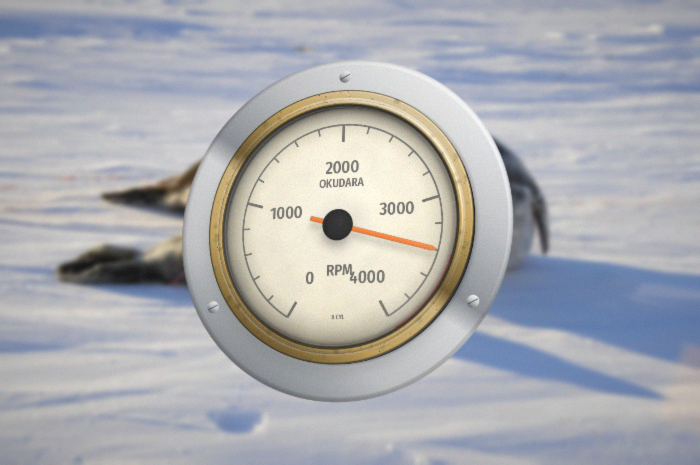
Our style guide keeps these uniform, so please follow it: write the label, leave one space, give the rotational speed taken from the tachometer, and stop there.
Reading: 3400 rpm
